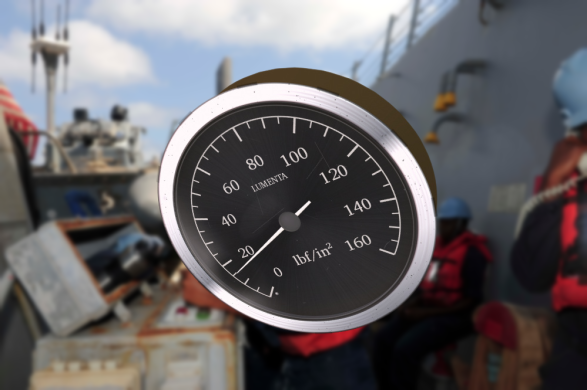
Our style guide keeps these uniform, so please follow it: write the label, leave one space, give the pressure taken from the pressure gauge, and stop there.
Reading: 15 psi
